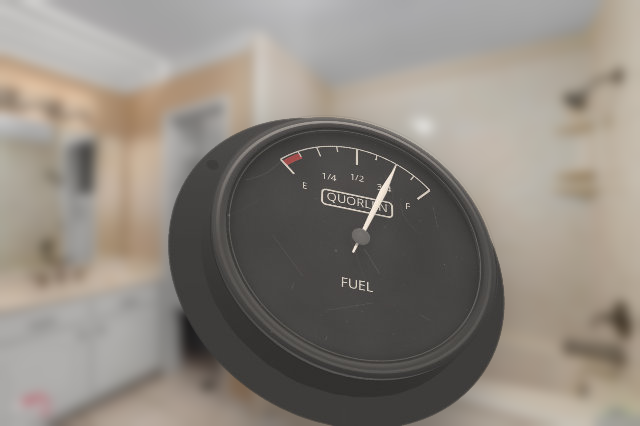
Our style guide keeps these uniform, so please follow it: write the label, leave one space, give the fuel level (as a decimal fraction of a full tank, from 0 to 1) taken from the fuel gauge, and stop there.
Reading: 0.75
